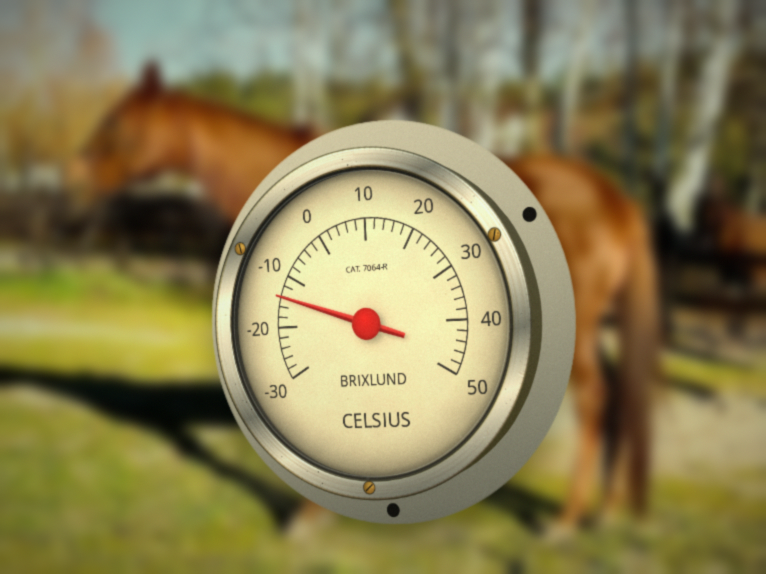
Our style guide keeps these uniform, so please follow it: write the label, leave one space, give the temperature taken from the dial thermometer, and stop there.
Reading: -14 °C
